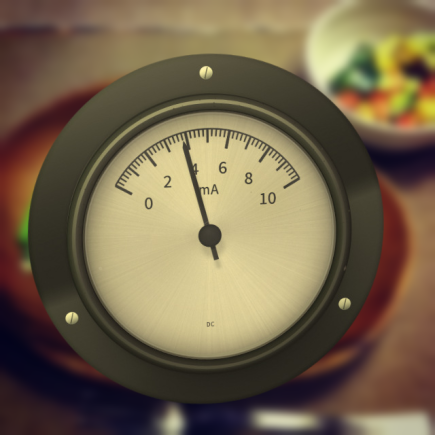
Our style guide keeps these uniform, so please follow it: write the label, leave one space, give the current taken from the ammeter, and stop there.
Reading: 3.8 mA
